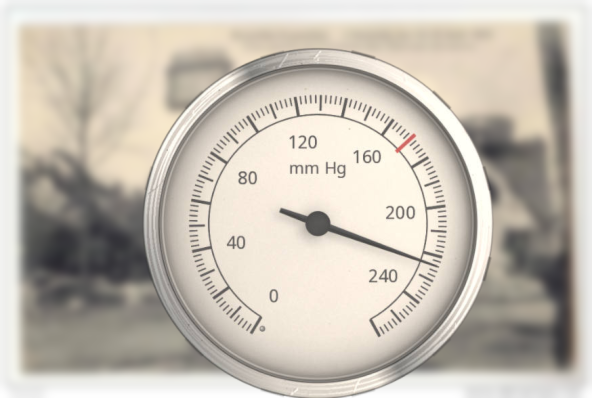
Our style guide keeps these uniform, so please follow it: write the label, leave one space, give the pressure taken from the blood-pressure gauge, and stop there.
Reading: 224 mmHg
